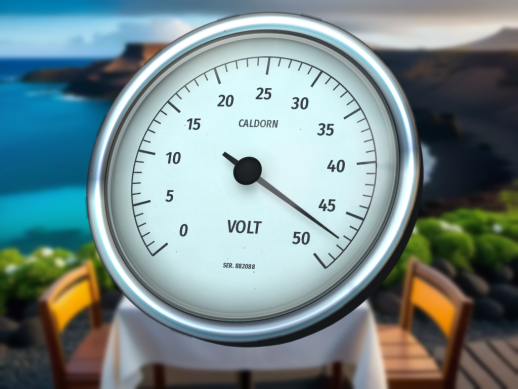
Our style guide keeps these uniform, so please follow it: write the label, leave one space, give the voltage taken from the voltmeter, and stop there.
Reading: 47.5 V
